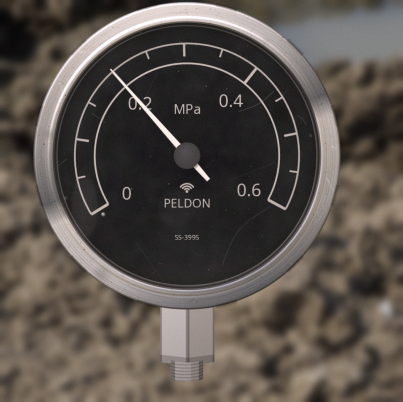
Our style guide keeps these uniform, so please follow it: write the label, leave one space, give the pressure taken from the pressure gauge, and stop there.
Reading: 0.2 MPa
